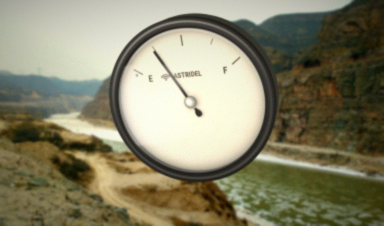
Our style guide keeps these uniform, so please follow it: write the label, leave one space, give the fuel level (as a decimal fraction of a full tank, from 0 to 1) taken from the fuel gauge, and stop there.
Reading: 0.25
